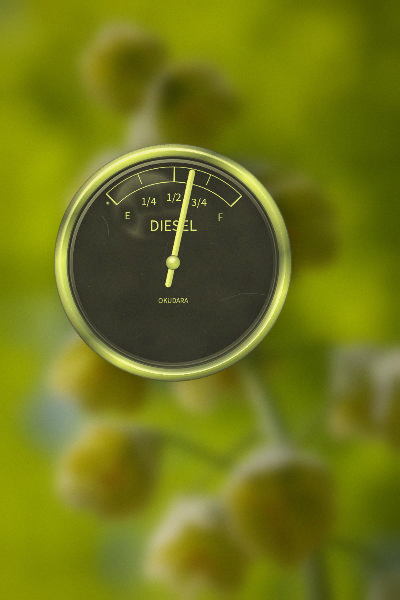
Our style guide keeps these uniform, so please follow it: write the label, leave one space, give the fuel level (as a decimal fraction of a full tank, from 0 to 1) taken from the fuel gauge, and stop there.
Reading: 0.625
